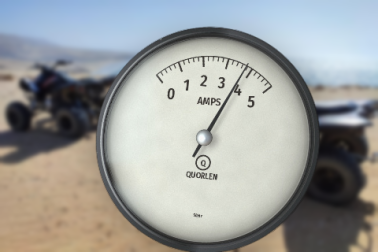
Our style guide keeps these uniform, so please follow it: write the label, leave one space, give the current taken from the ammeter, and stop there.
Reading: 3.8 A
